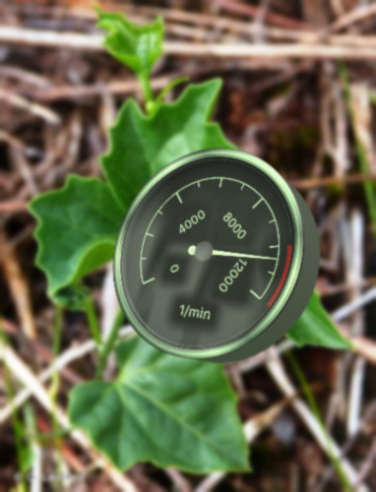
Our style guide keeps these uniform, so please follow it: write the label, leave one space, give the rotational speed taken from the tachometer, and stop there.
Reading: 10500 rpm
